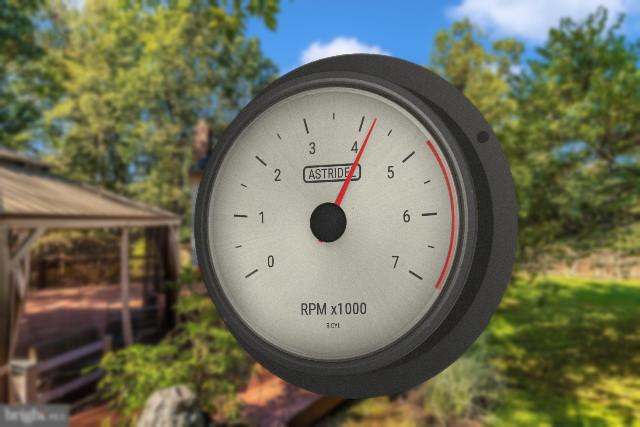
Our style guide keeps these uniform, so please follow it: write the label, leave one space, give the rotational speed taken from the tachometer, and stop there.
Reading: 4250 rpm
